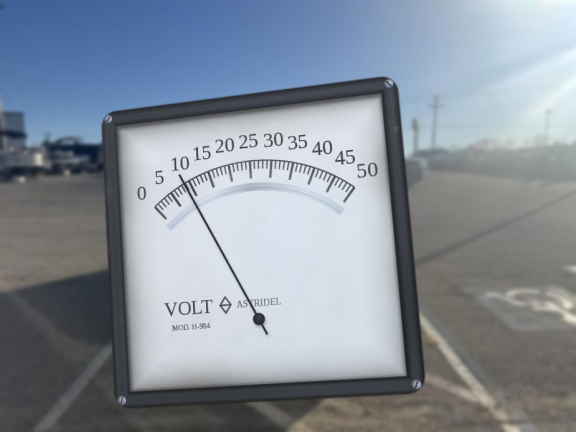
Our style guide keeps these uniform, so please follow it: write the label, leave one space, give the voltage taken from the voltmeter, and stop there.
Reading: 9 V
